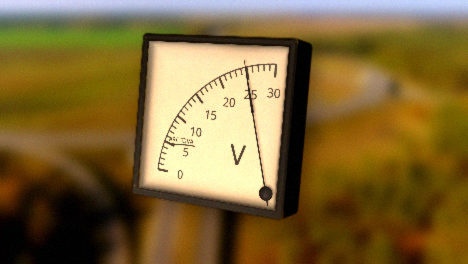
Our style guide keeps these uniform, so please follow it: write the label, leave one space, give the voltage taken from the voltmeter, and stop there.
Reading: 25 V
